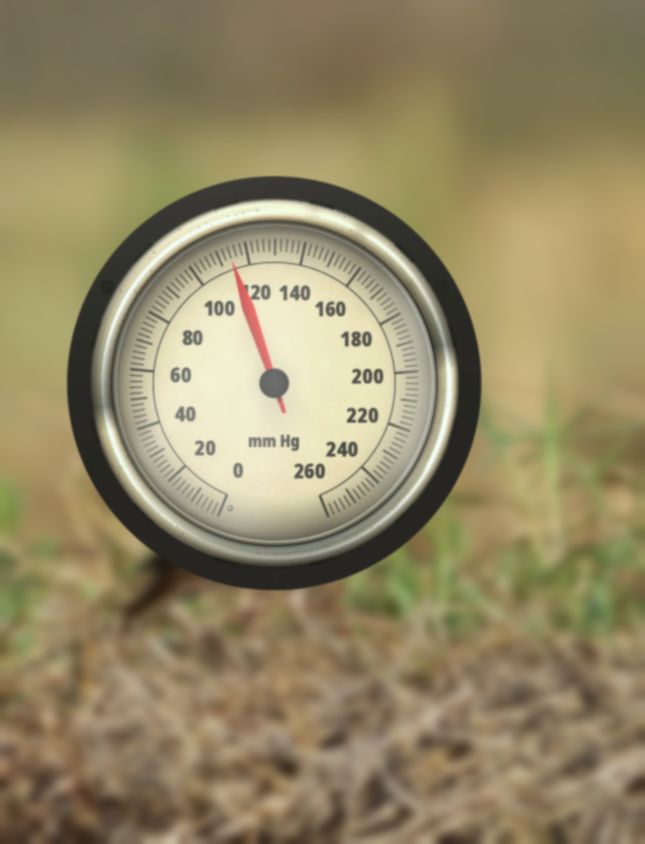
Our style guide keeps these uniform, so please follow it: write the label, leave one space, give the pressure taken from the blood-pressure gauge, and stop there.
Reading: 114 mmHg
